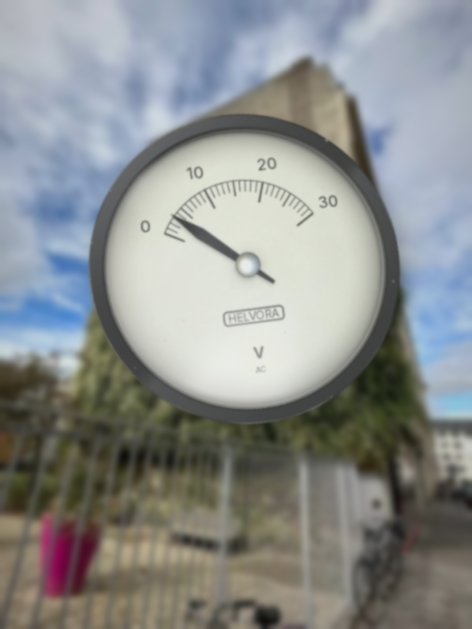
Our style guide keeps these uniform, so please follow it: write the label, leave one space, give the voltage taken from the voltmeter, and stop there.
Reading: 3 V
